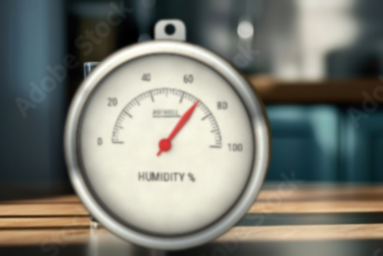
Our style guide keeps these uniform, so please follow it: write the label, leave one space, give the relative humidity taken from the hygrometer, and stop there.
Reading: 70 %
